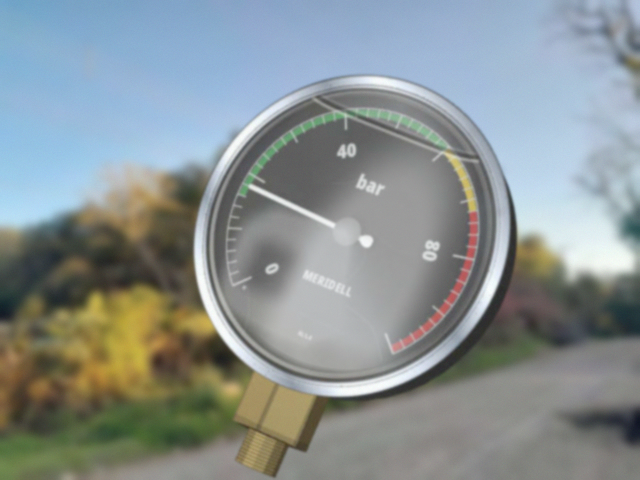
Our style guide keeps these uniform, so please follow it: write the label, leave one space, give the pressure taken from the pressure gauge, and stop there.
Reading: 18 bar
